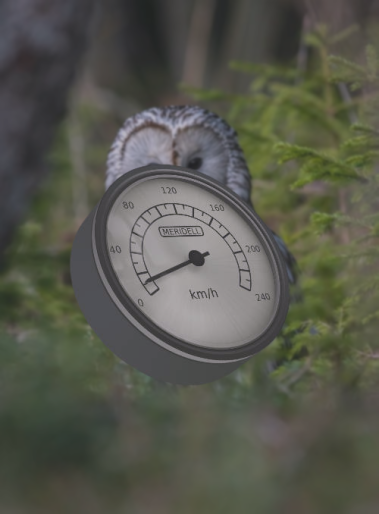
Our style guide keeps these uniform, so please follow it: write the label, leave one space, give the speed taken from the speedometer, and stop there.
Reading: 10 km/h
